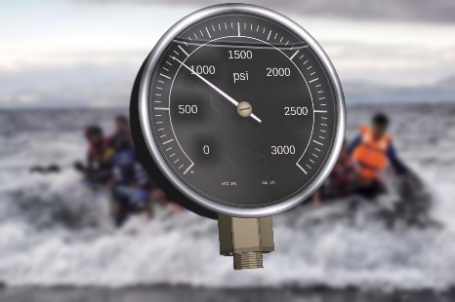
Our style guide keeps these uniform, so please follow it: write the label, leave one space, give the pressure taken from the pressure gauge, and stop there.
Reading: 900 psi
